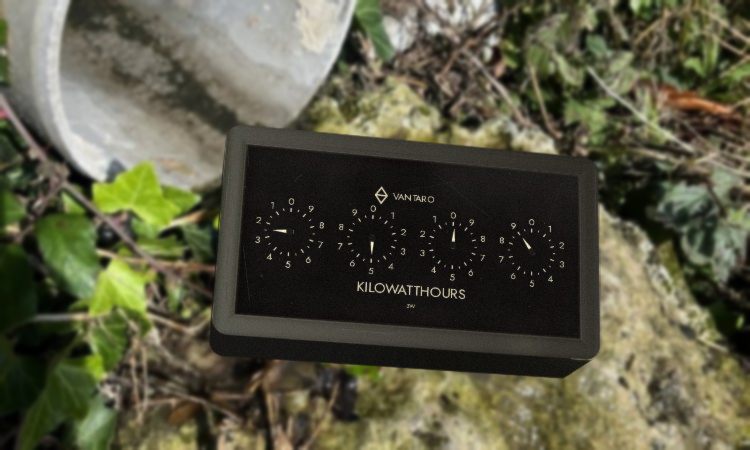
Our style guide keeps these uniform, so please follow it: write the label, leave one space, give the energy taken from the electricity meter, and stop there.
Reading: 2499 kWh
